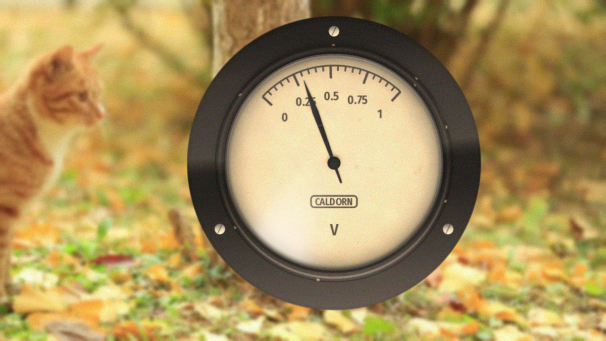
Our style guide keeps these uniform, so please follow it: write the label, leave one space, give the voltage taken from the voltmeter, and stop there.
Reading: 0.3 V
